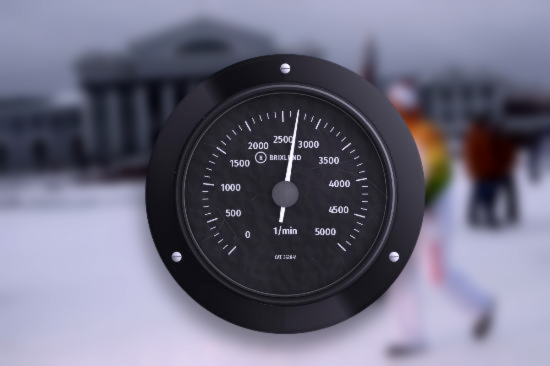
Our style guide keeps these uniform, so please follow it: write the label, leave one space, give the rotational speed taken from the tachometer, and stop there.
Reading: 2700 rpm
